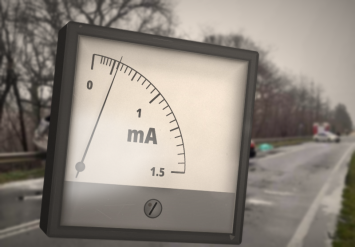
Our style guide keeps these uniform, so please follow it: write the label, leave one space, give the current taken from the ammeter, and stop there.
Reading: 0.55 mA
